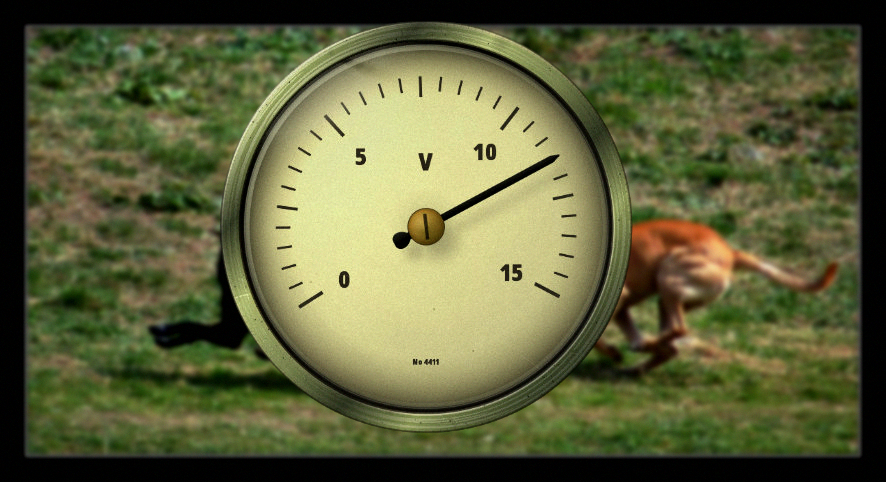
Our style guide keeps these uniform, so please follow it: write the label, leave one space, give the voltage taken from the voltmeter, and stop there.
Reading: 11.5 V
